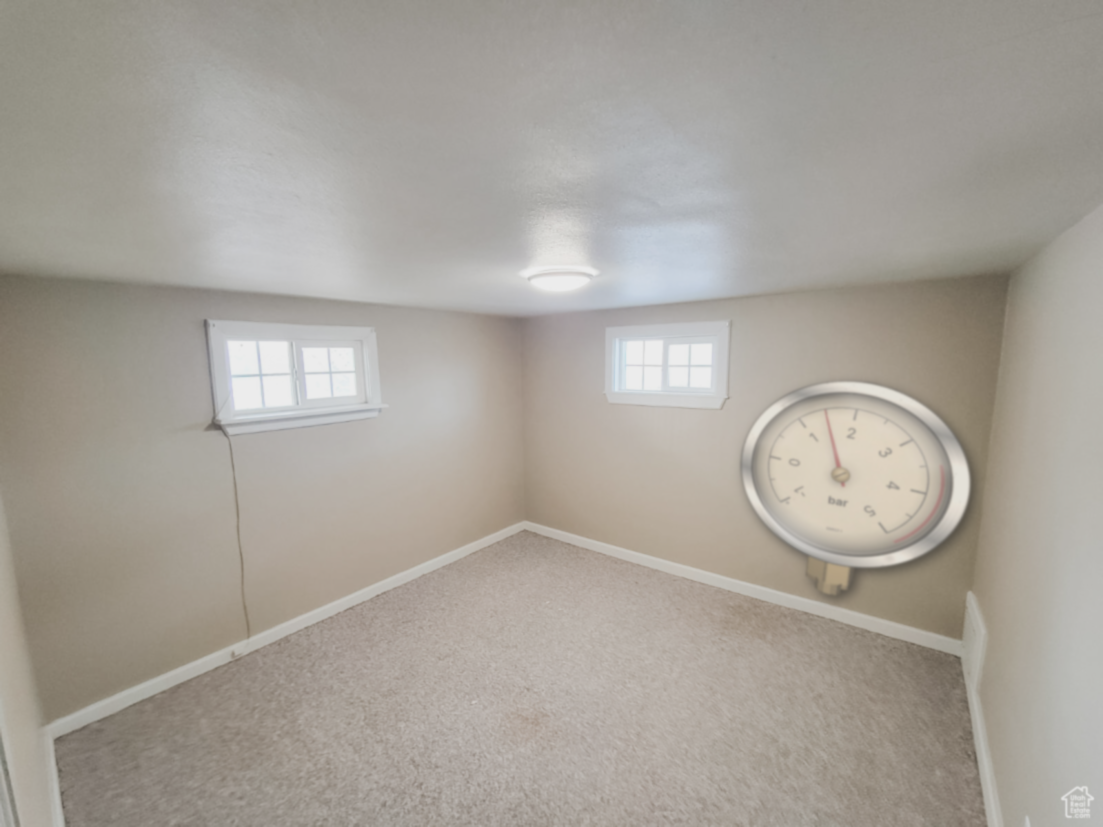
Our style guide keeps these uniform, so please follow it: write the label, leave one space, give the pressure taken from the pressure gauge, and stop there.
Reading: 1.5 bar
